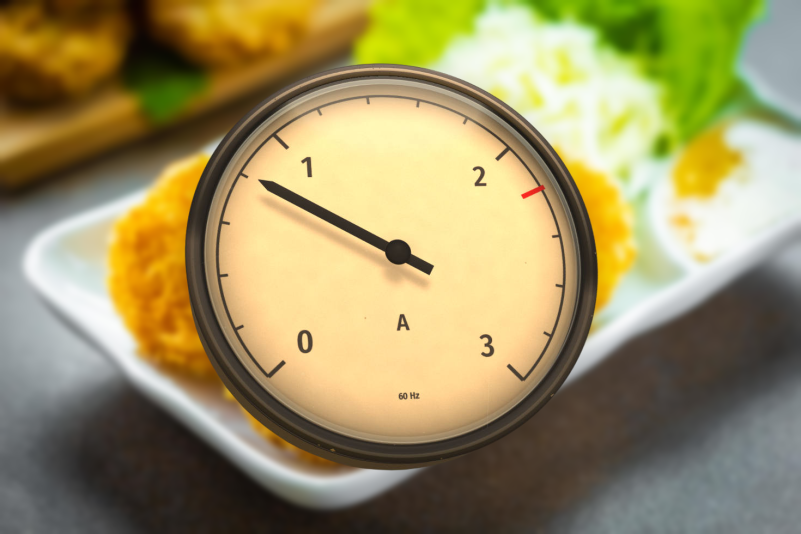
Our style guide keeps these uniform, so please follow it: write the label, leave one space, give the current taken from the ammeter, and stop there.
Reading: 0.8 A
